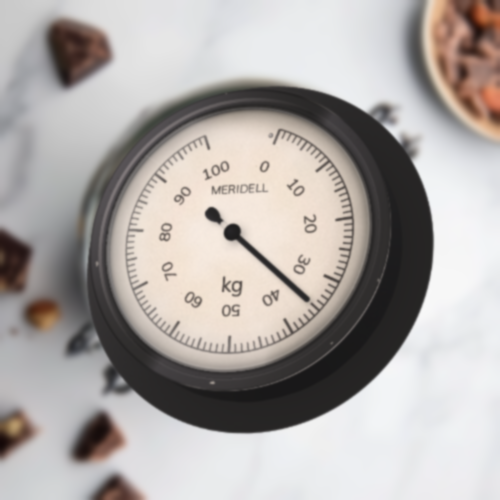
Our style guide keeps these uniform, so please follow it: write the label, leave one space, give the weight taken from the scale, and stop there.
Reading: 35 kg
